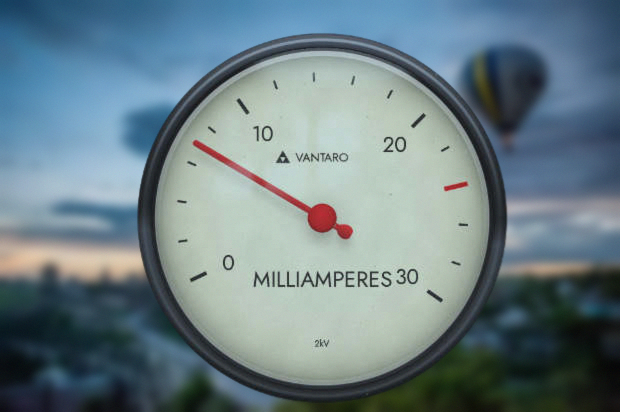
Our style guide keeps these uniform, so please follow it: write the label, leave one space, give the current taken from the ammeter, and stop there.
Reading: 7 mA
